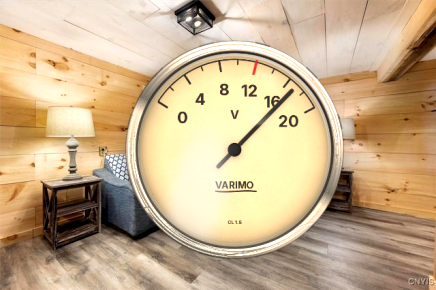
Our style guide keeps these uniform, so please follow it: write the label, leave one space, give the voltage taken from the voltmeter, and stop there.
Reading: 17 V
